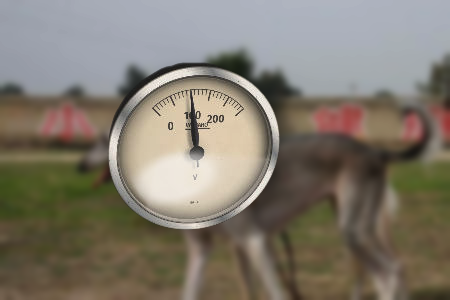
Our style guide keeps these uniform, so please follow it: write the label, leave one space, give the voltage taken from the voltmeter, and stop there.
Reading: 100 V
